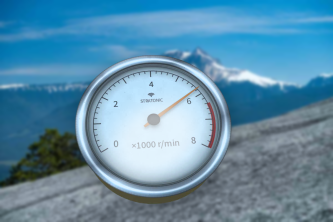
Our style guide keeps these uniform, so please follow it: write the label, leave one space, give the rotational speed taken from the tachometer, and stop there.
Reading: 5800 rpm
